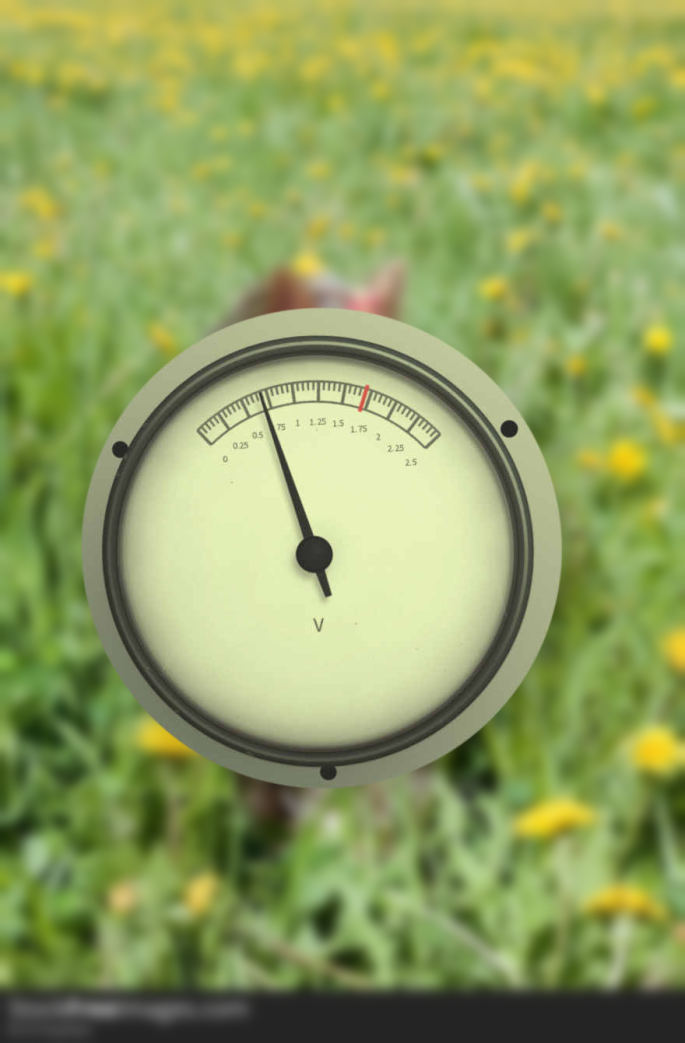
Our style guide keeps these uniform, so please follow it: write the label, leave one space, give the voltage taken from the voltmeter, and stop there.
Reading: 0.7 V
